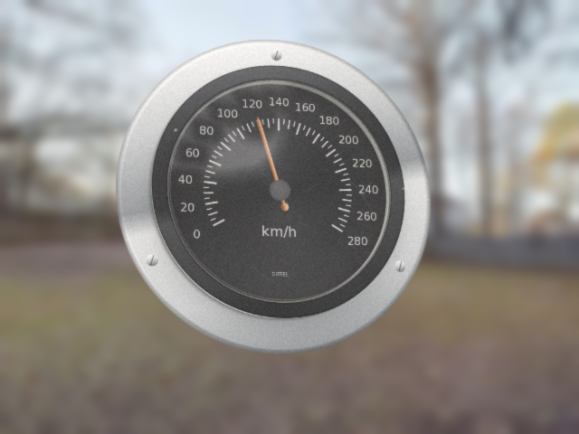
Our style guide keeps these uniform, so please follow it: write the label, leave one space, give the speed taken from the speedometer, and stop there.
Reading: 120 km/h
